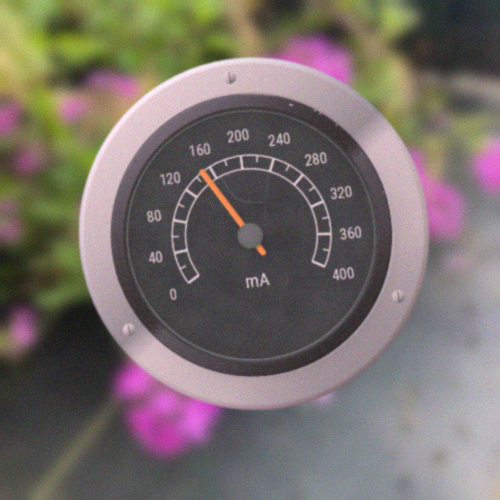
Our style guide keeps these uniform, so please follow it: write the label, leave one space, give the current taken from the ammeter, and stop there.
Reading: 150 mA
